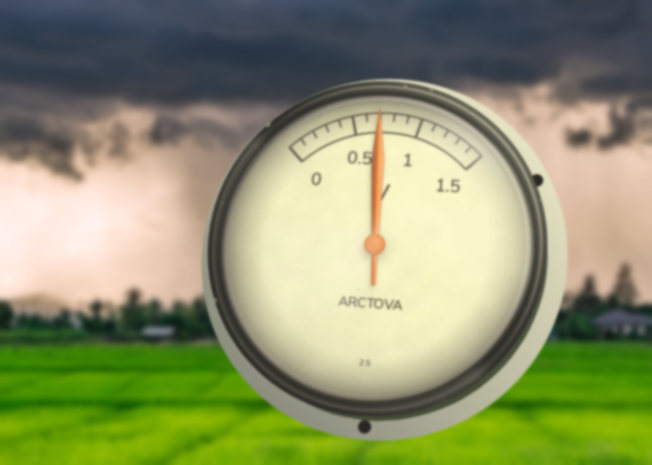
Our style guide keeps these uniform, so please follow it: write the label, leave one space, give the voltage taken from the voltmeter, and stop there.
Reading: 0.7 V
